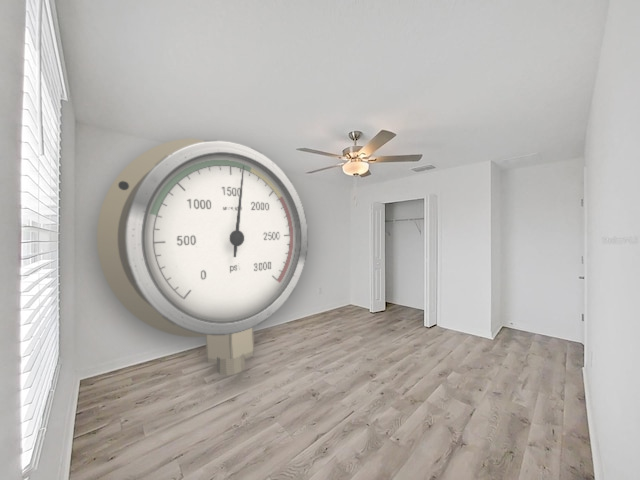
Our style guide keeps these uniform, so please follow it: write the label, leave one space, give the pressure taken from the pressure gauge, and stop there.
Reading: 1600 psi
